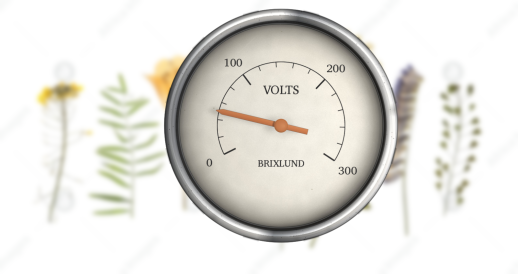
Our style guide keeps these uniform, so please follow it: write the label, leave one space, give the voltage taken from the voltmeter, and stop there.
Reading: 50 V
